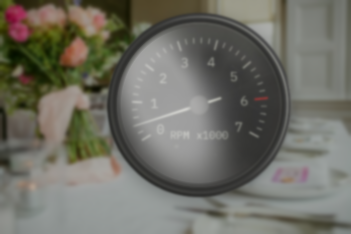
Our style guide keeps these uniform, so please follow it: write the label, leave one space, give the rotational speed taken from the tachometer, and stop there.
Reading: 400 rpm
